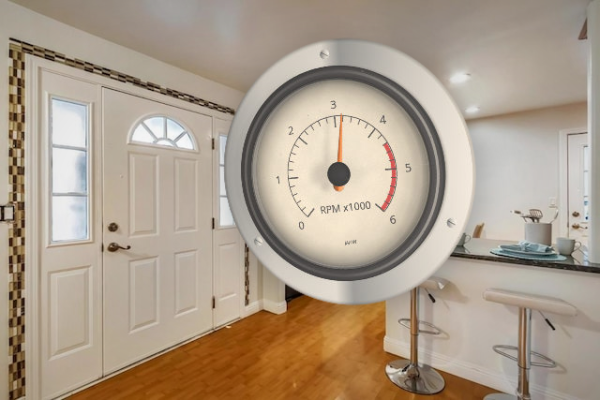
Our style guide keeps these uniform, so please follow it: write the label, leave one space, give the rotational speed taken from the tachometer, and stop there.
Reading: 3200 rpm
